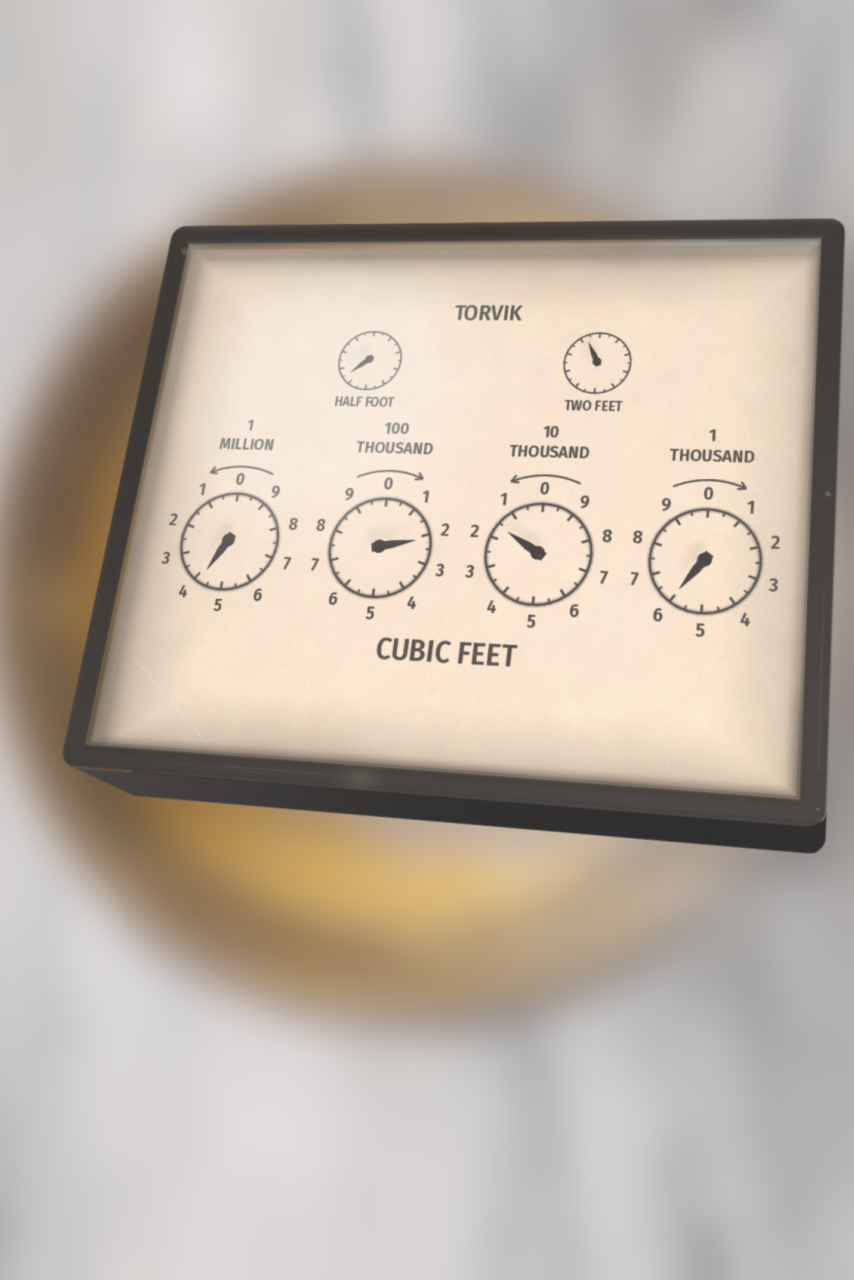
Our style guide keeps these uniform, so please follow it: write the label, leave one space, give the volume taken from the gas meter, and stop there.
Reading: 421600 ft³
